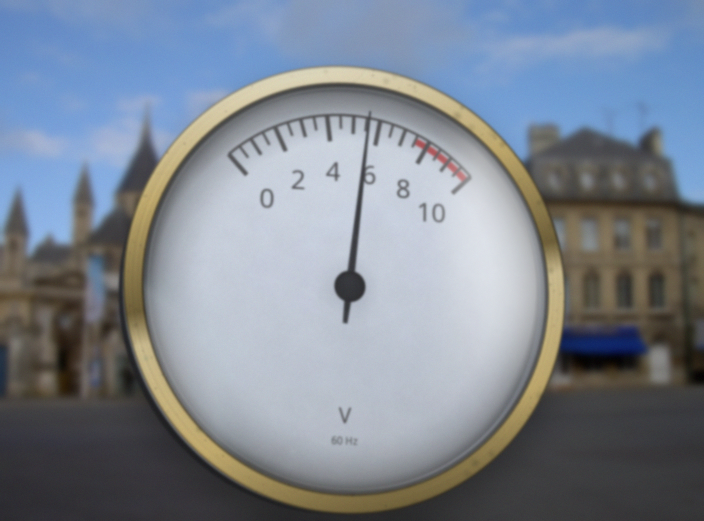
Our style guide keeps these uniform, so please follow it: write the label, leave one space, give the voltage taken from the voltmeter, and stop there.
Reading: 5.5 V
